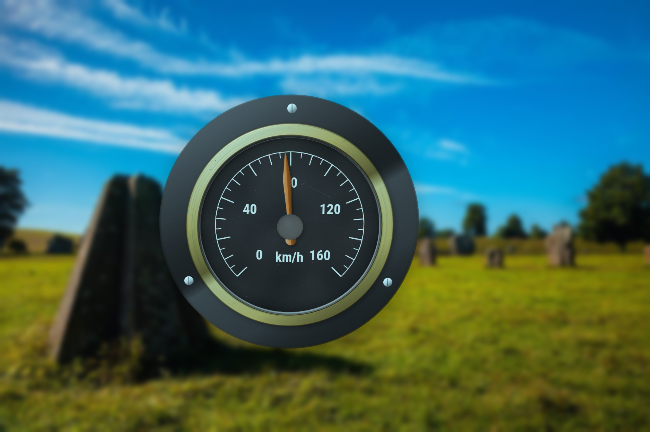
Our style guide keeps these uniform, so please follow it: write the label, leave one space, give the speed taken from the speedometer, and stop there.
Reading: 77.5 km/h
